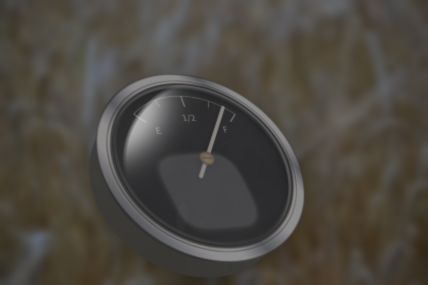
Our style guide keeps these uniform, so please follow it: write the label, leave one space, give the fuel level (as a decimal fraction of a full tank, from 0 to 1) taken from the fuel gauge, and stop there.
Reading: 0.875
